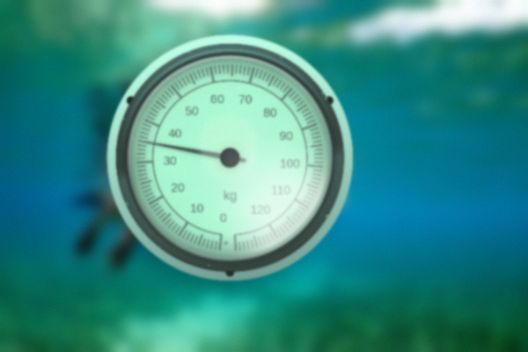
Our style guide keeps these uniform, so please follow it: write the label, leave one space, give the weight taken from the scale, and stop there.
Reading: 35 kg
